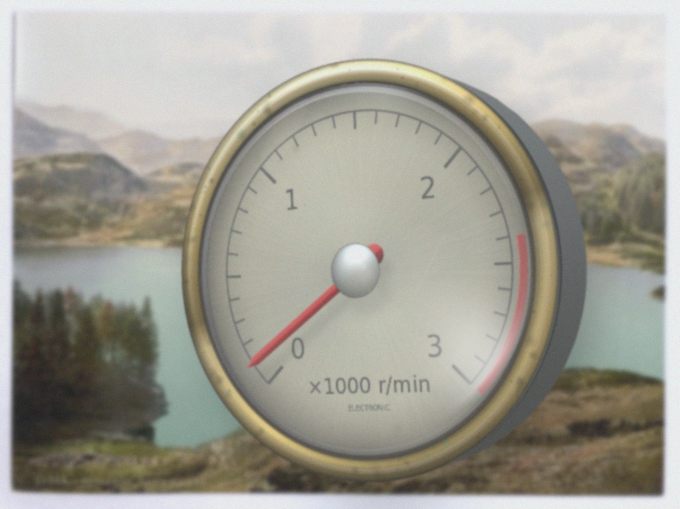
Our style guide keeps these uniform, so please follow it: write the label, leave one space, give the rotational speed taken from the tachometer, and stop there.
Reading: 100 rpm
